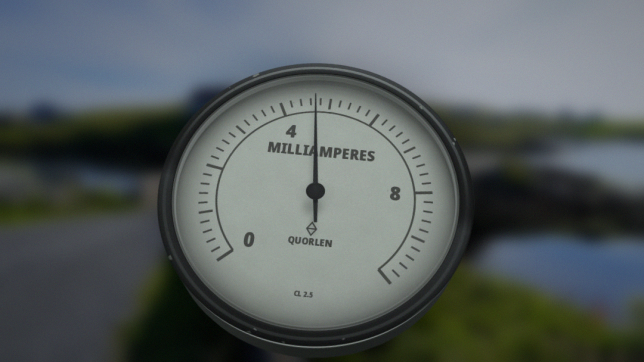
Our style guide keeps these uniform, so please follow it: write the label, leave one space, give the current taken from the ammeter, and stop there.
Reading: 4.7 mA
